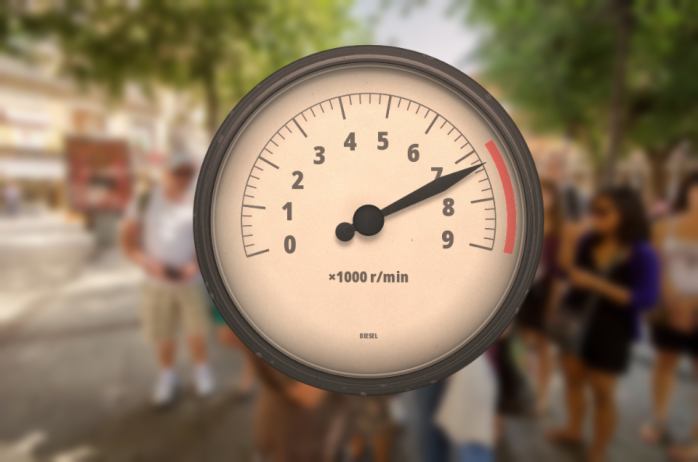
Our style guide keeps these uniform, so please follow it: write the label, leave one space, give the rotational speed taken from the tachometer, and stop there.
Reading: 7300 rpm
